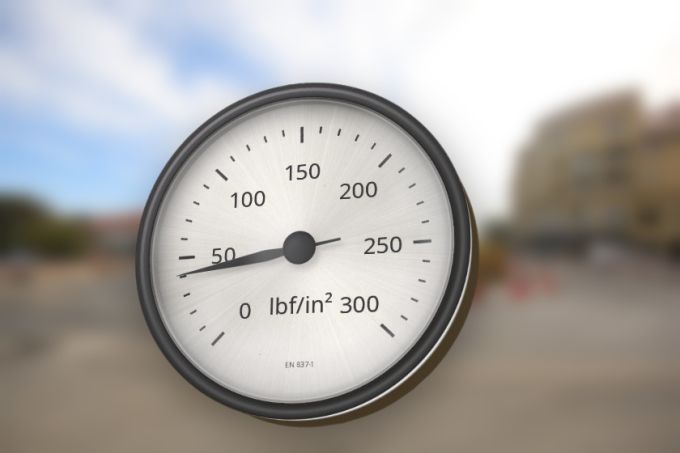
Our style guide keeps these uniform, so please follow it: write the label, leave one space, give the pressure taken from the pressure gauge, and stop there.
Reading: 40 psi
